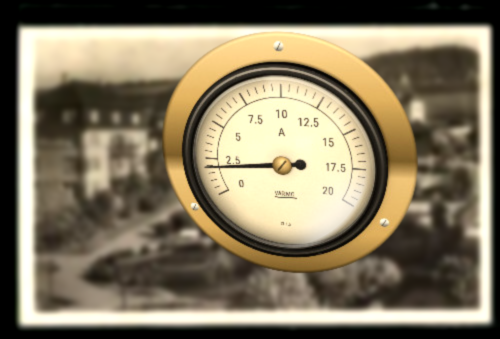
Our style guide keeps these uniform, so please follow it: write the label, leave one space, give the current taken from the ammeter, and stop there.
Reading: 2 A
